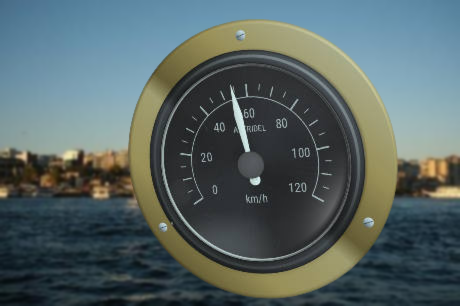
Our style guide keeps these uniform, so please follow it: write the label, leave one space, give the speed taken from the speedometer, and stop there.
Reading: 55 km/h
